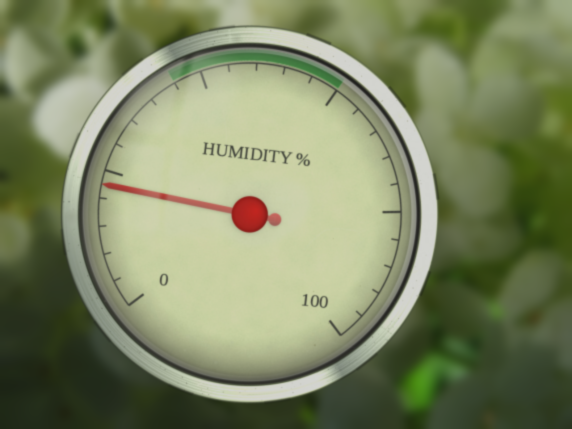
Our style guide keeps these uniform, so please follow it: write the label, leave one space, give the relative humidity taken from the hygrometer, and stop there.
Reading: 18 %
